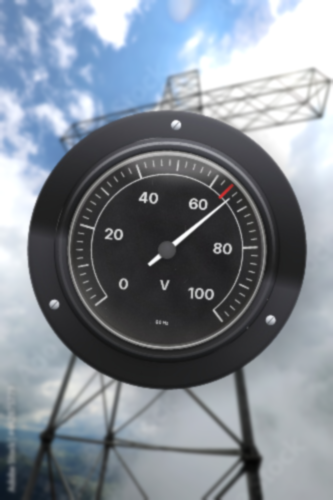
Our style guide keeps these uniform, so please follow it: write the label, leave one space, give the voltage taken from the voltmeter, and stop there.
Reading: 66 V
